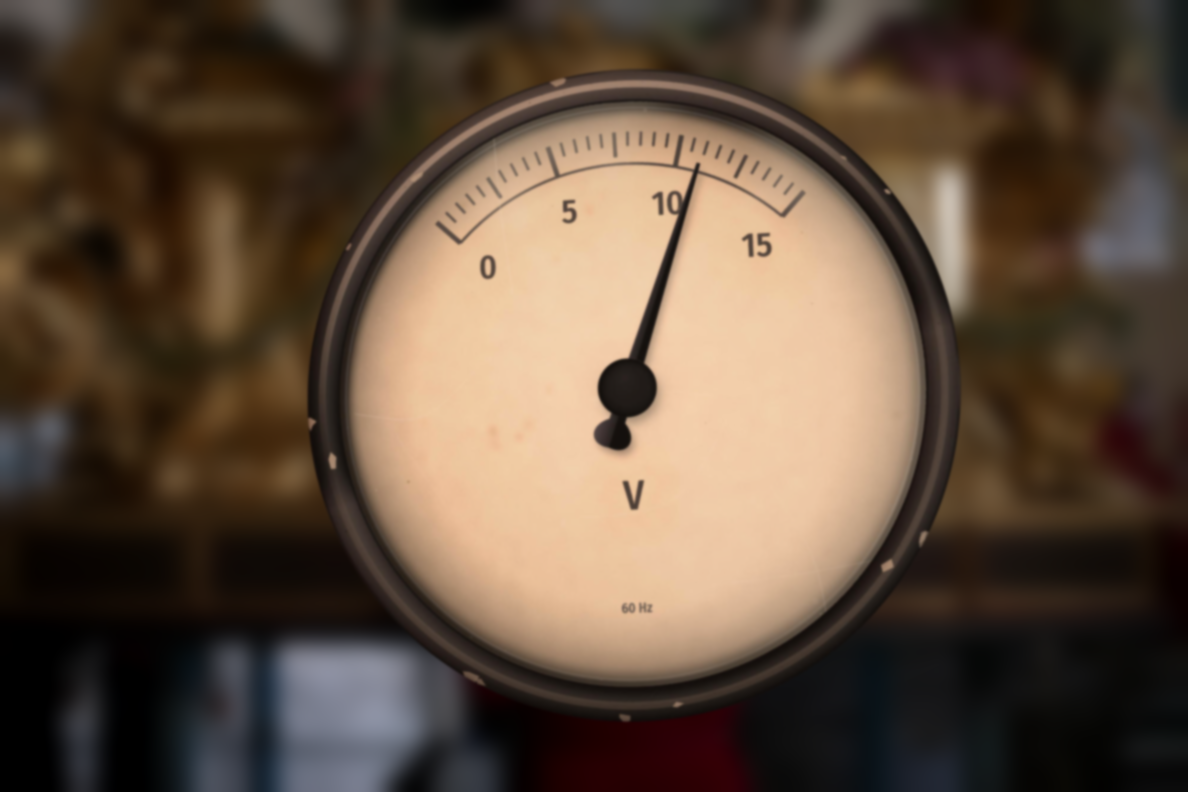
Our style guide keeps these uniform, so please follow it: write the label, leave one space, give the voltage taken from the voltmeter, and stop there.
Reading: 11 V
